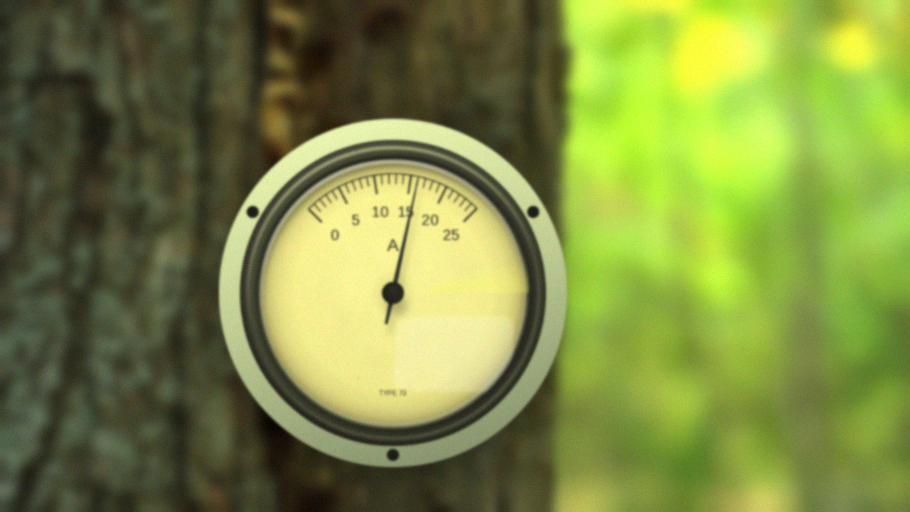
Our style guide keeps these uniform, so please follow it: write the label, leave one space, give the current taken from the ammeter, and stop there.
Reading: 16 A
